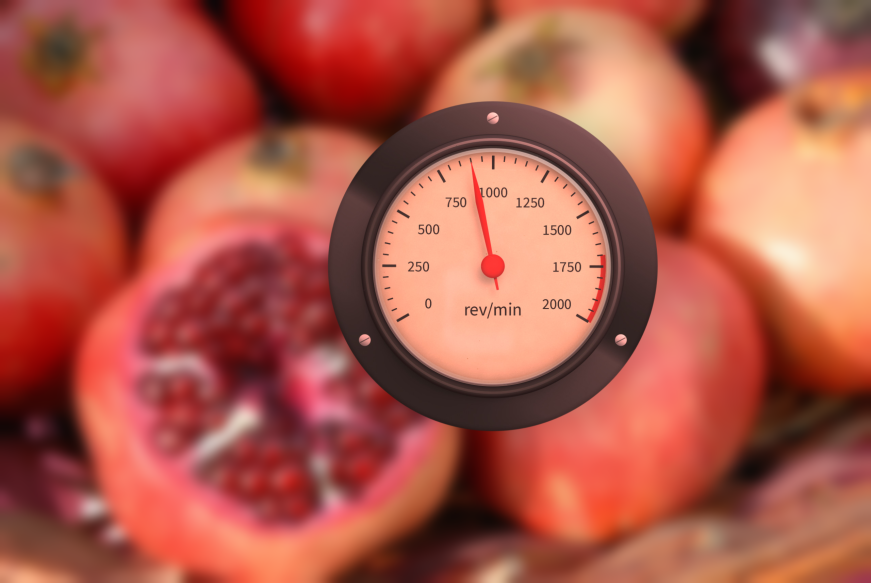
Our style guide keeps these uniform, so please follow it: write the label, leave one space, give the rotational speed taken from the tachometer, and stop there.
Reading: 900 rpm
